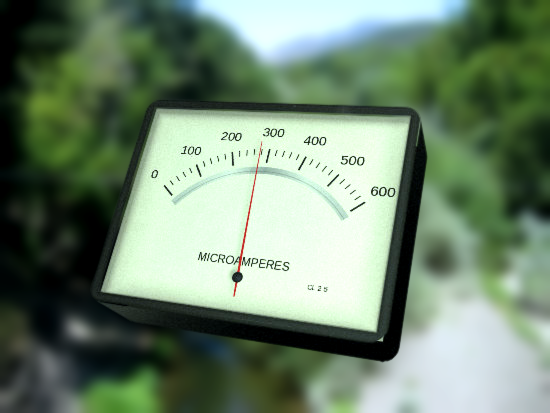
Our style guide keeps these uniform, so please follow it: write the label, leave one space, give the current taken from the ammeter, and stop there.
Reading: 280 µA
